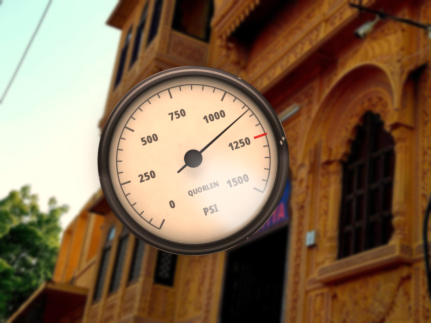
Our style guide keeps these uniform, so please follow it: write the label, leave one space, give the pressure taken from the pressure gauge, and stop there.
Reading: 1125 psi
